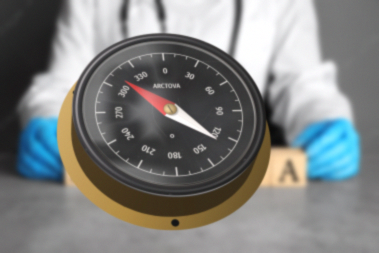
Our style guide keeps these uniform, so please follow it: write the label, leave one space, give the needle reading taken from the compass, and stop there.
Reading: 310 °
